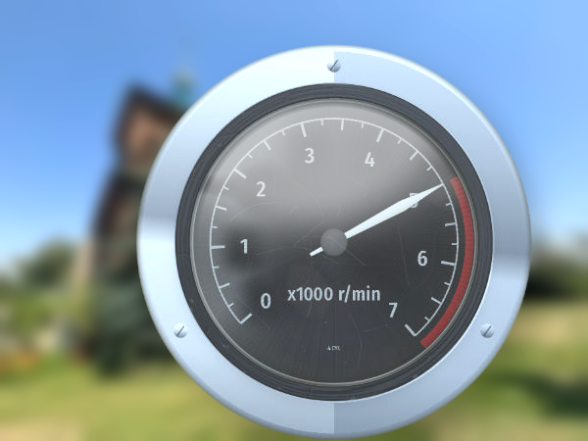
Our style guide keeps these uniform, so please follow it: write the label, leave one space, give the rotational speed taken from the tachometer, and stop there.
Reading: 5000 rpm
